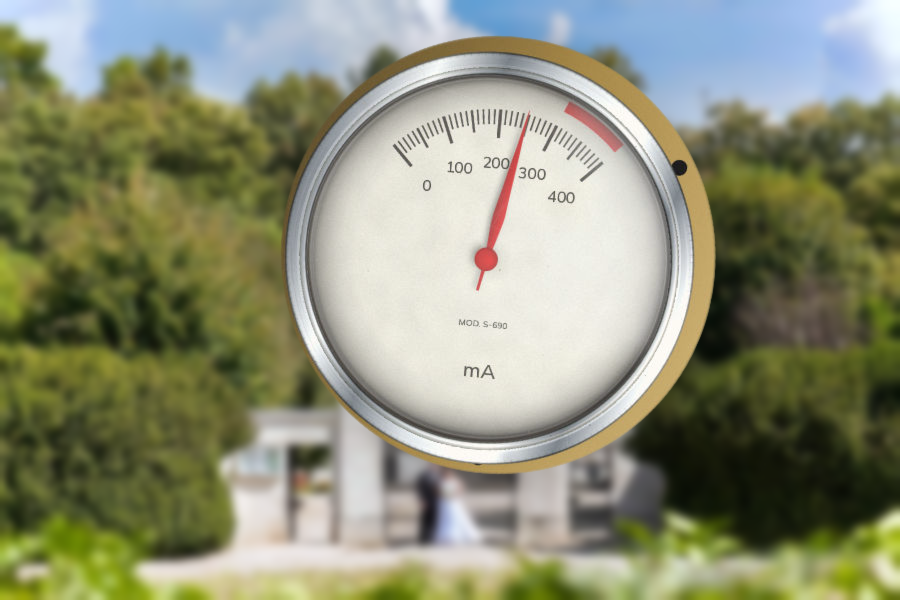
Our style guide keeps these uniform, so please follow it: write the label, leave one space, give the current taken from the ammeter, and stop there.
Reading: 250 mA
